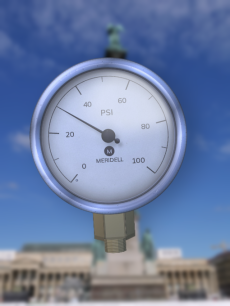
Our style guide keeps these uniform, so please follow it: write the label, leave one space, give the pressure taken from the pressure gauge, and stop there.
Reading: 30 psi
